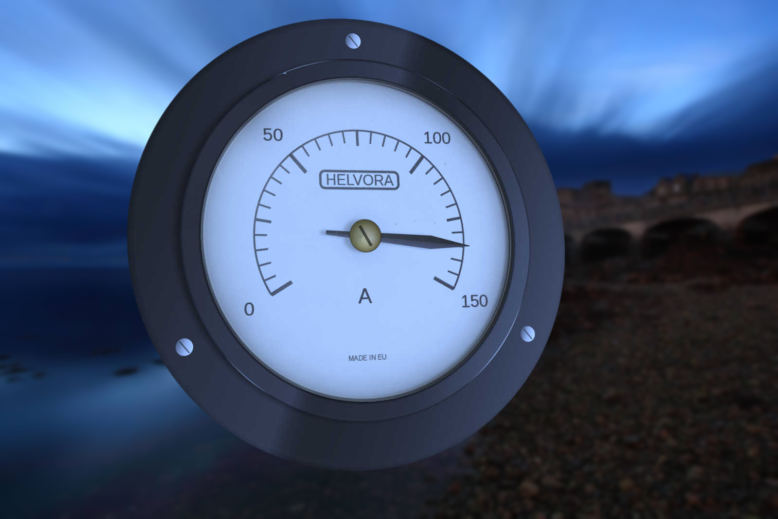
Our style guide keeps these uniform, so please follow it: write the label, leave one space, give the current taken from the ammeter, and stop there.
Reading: 135 A
